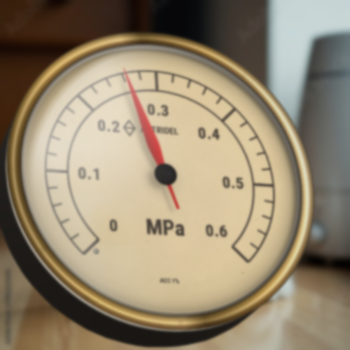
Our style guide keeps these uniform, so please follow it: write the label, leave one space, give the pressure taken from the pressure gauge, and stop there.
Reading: 0.26 MPa
